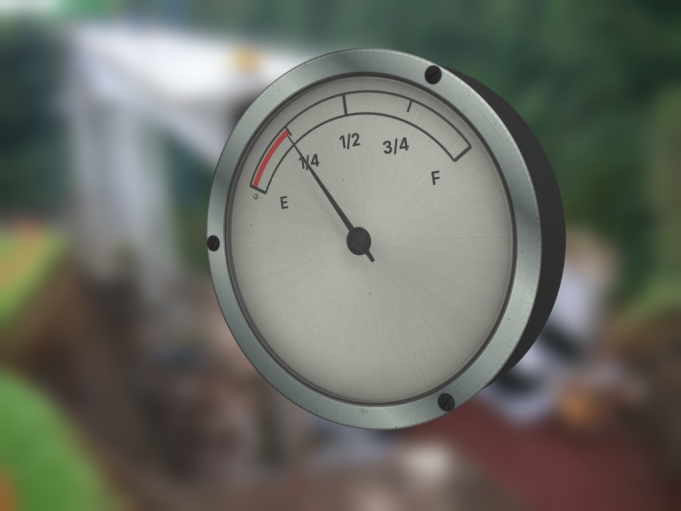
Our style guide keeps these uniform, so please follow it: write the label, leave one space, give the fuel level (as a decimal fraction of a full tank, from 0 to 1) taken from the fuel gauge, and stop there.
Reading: 0.25
